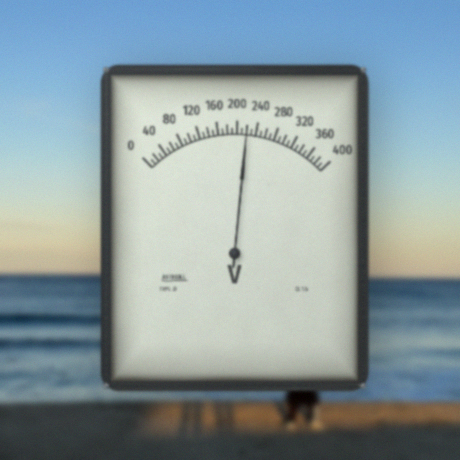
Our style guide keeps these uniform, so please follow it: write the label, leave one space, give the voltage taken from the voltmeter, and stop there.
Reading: 220 V
